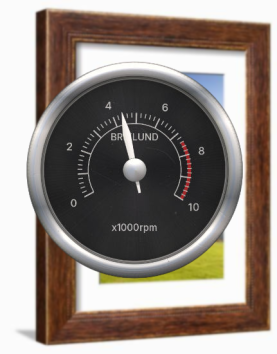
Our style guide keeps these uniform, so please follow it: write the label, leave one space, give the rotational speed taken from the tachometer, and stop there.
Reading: 4400 rpm
